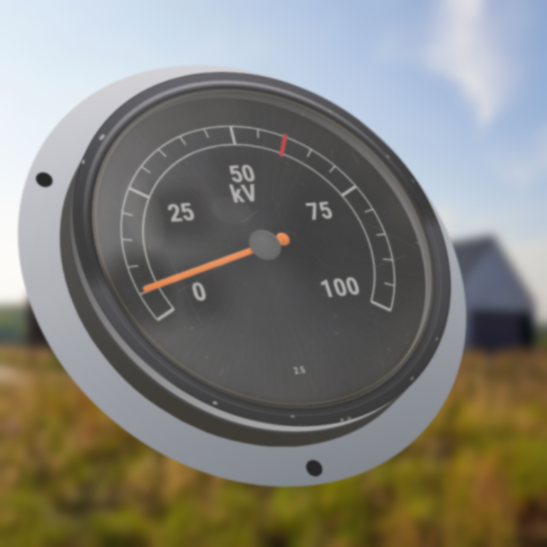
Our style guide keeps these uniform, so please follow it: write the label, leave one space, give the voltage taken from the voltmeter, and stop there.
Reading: 5 kV
